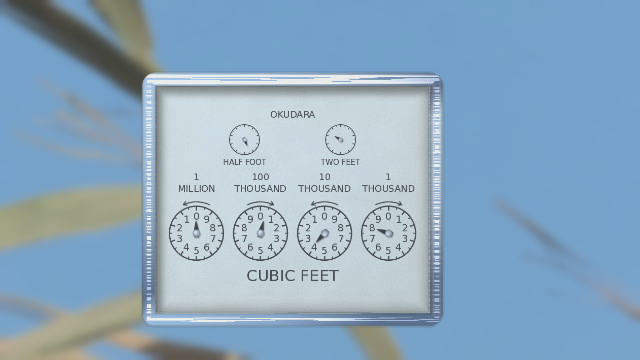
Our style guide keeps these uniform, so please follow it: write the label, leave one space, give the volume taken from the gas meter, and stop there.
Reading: 3800 ft³
